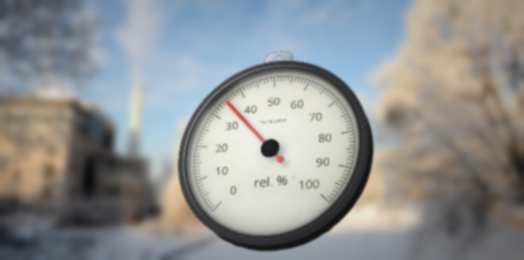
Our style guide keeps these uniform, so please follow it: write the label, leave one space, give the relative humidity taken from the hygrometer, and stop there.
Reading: 35 %
